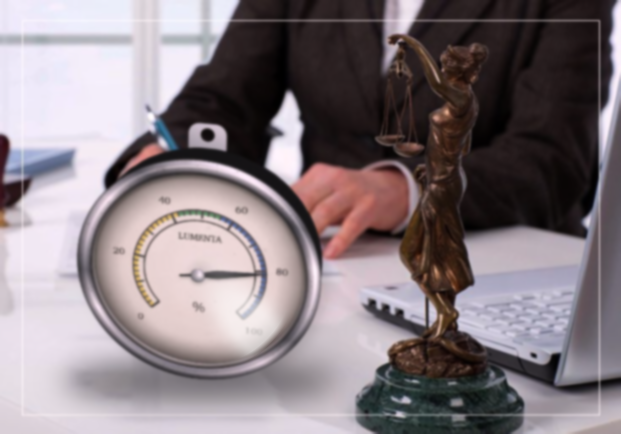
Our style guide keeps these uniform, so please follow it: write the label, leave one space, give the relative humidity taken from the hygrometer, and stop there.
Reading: 80 %
